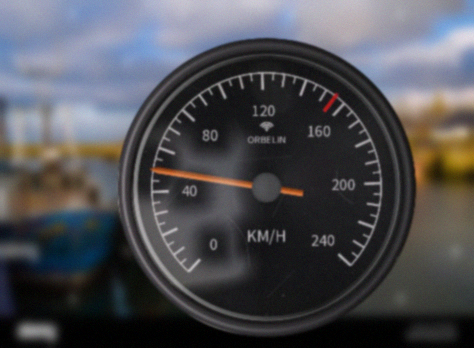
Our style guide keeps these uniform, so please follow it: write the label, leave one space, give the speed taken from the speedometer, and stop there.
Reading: 50 km/h
